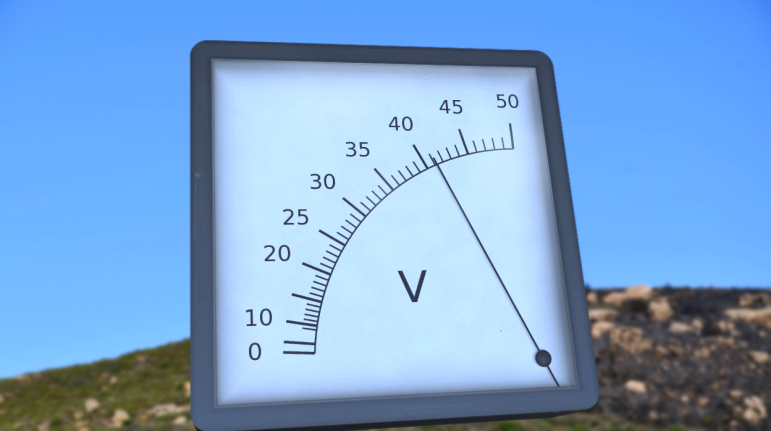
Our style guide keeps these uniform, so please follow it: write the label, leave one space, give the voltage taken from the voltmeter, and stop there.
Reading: 41 V
